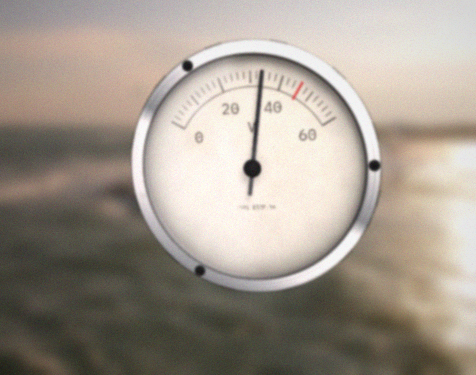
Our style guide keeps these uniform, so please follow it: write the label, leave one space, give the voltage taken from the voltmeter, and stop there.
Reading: 34 V
